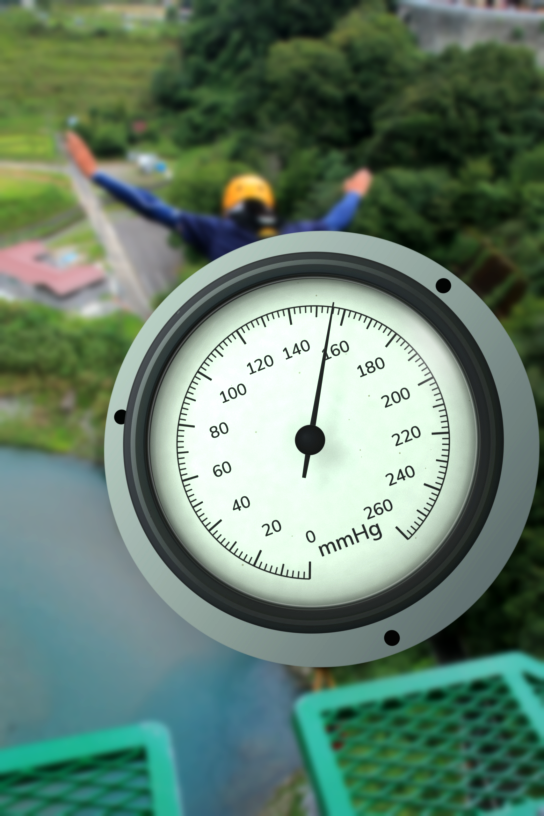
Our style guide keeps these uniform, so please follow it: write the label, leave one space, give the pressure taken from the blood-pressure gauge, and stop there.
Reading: 156 mmHg
